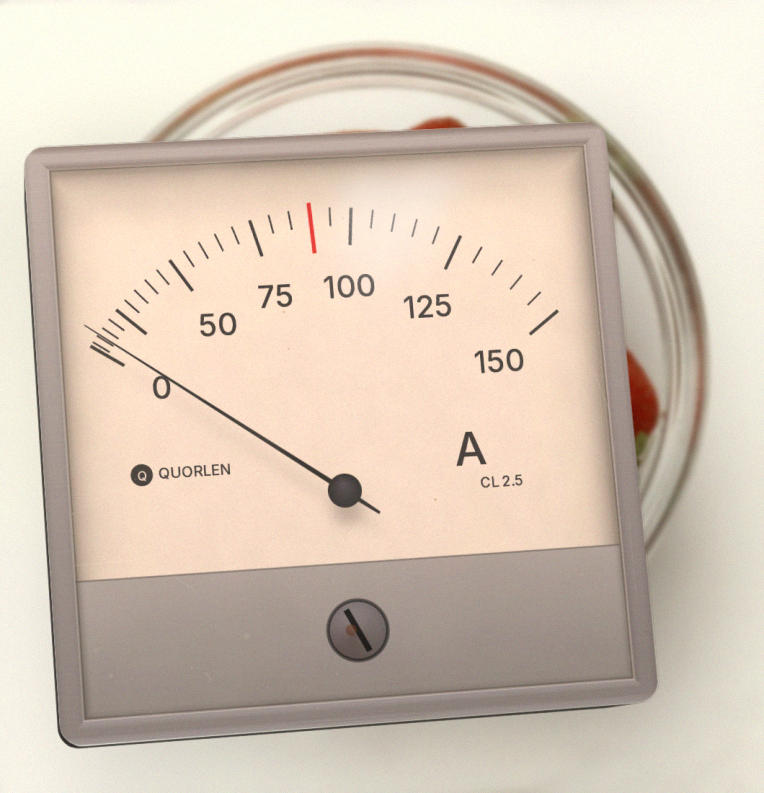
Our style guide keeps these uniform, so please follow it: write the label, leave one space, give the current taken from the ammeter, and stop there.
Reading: 10 A
